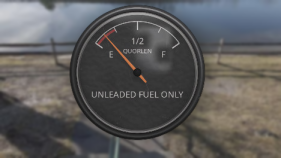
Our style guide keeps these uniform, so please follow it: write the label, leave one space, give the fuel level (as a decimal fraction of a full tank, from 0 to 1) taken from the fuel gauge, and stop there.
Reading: 0.125
